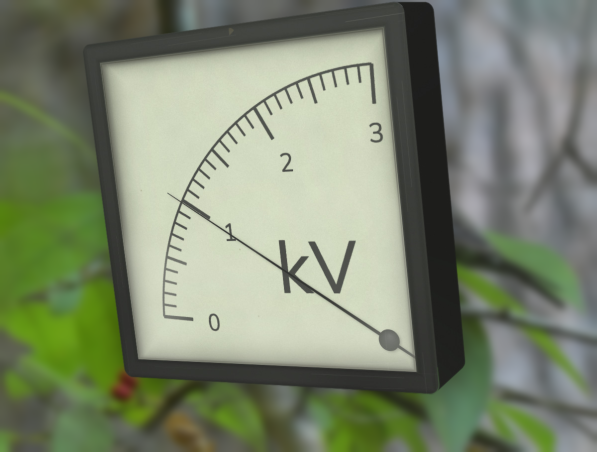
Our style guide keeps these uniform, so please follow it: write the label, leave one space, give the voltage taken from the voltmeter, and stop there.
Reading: 1 kV
